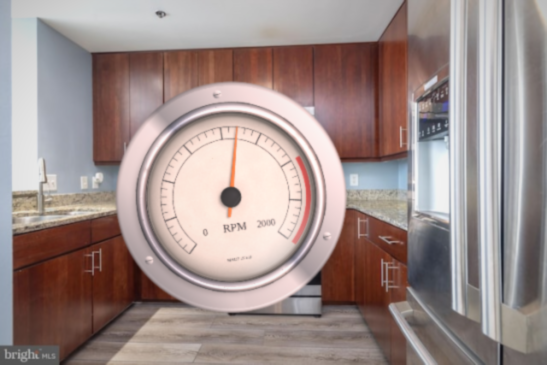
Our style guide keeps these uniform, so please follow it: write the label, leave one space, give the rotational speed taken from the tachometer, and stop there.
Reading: 1100 rpm
